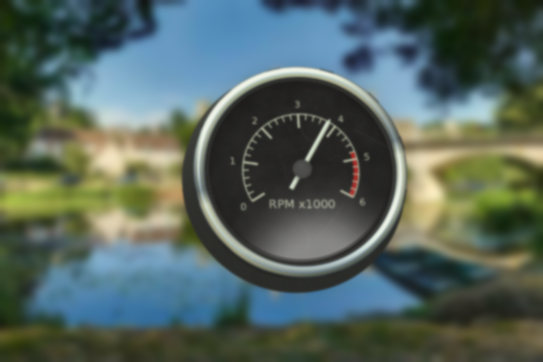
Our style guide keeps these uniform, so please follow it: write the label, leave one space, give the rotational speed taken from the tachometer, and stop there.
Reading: 3800 rpm
